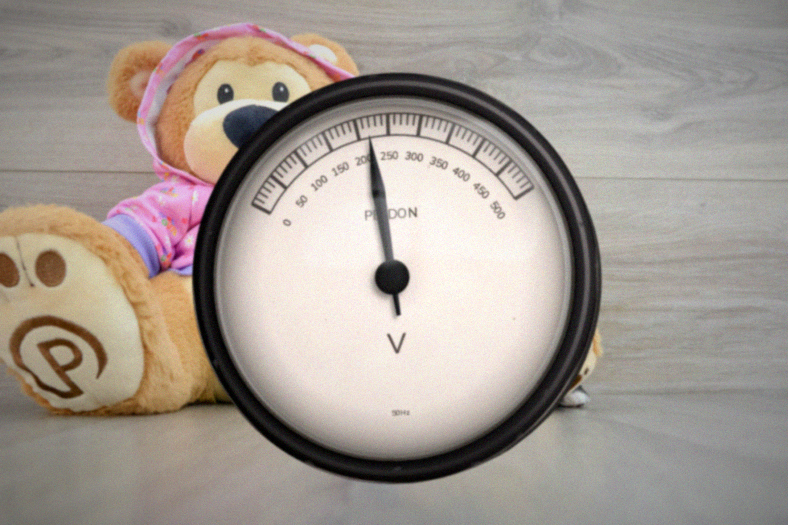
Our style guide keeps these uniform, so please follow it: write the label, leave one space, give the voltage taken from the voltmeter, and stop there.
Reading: 220 V
